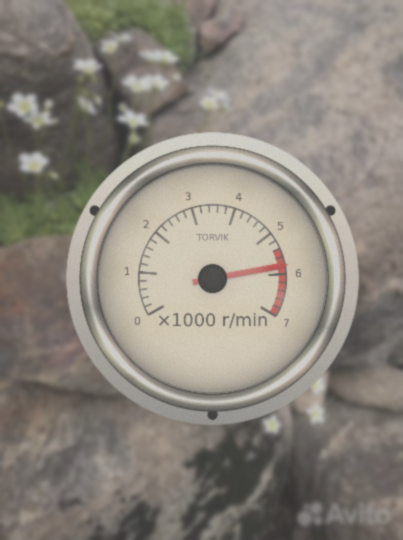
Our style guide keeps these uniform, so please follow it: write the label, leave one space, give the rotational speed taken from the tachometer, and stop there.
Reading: 5800 rpm
